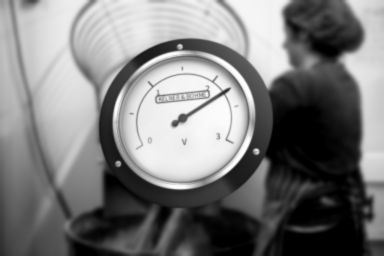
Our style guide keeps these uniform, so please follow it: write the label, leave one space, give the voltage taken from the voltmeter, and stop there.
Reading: 2.25 V
